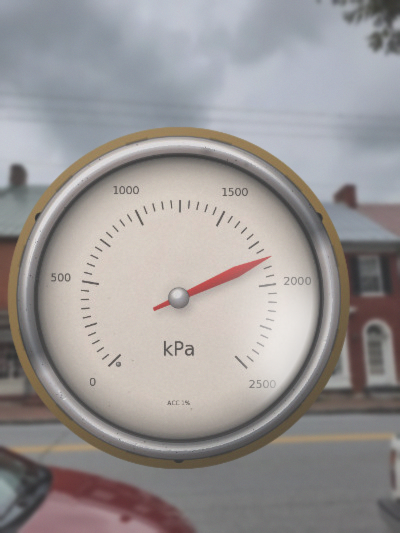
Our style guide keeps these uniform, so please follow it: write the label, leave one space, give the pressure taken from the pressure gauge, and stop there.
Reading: 1850 kPa
